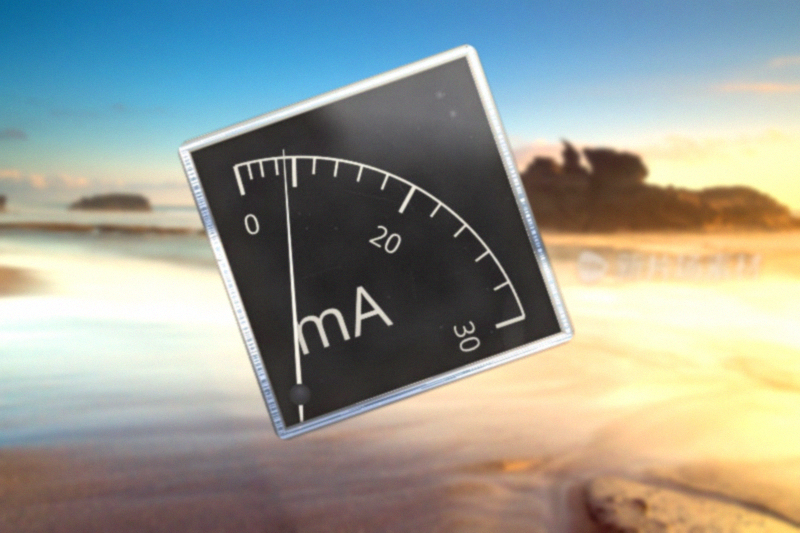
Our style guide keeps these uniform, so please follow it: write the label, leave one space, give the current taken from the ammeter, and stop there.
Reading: 9 mA
